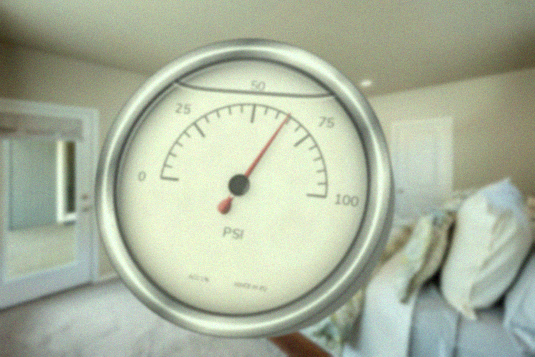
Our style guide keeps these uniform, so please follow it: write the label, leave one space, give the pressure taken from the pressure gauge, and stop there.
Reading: 65 psi
